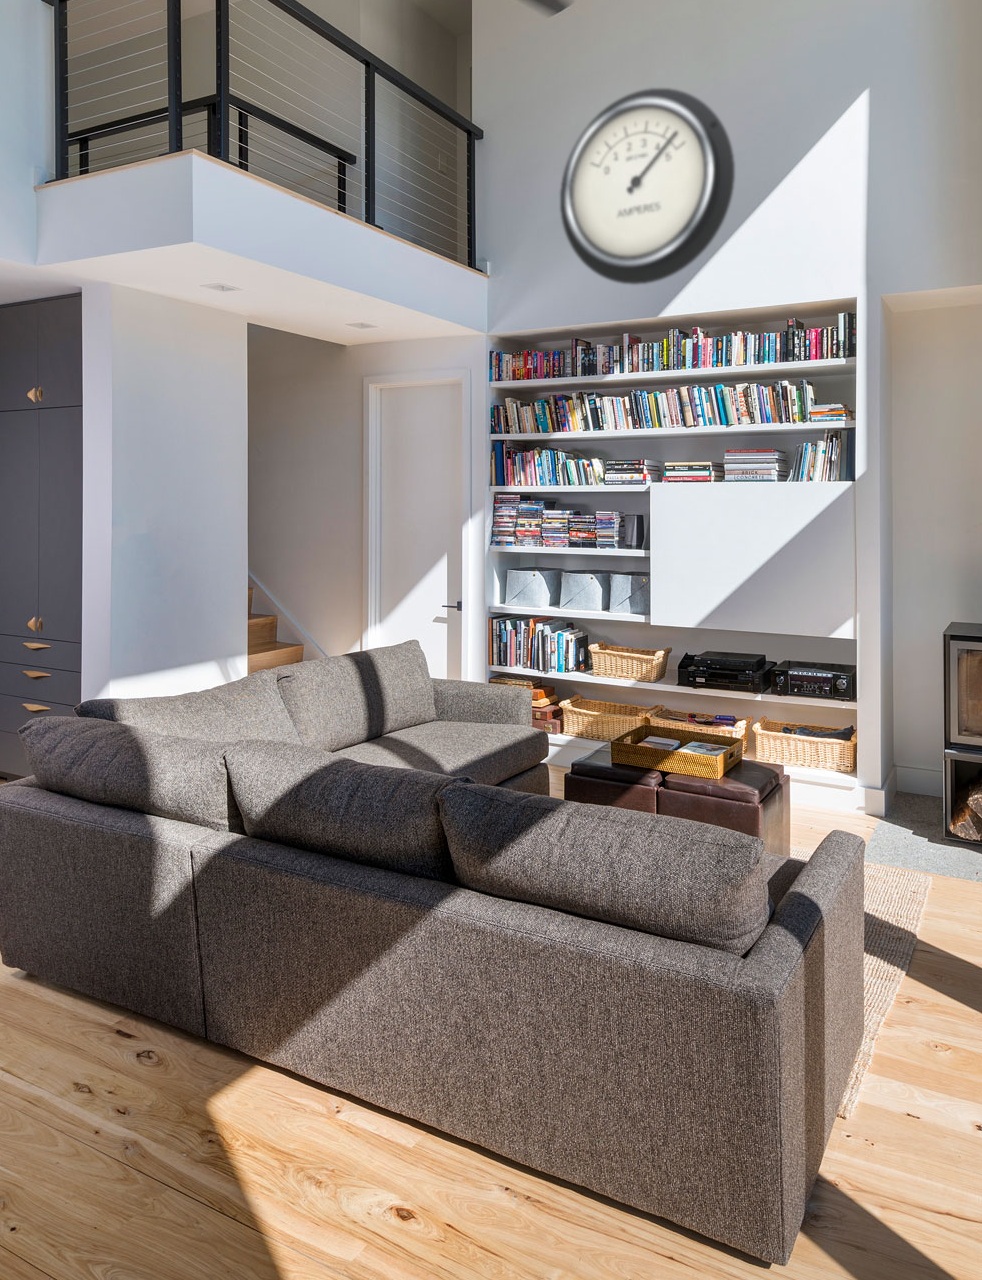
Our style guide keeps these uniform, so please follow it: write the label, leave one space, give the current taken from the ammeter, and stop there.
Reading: 4.5 A
